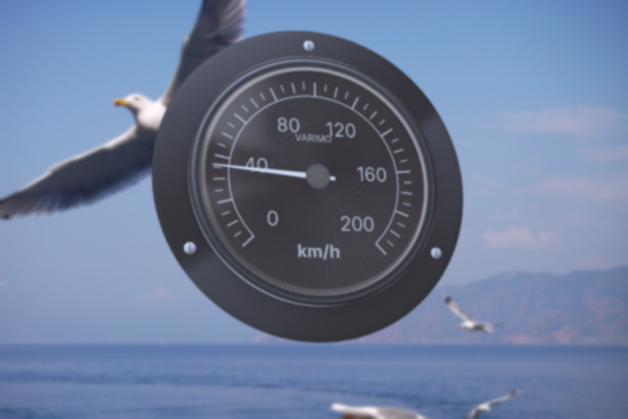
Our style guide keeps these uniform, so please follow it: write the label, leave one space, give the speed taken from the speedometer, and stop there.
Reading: 35 km/h
